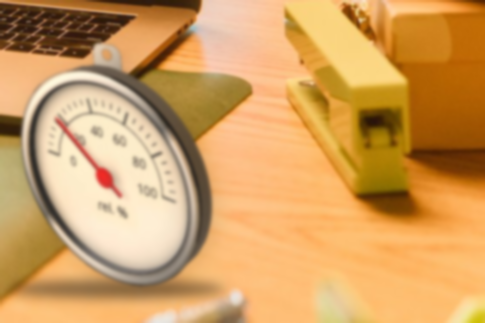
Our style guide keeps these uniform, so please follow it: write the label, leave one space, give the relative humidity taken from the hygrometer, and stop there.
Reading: 20 %
